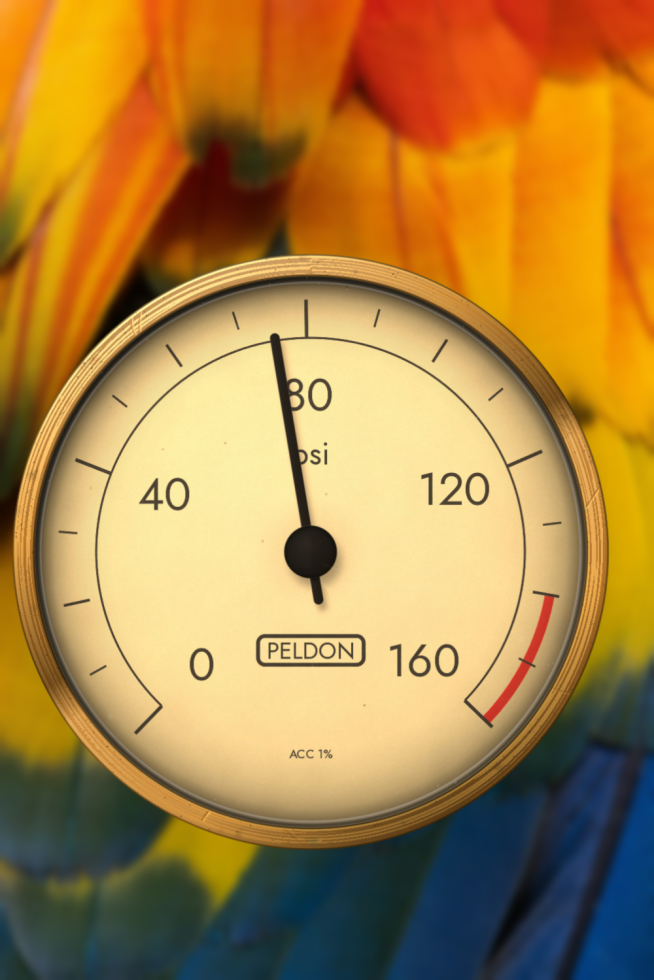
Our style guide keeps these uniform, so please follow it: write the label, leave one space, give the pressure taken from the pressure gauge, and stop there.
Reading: 75 psi
